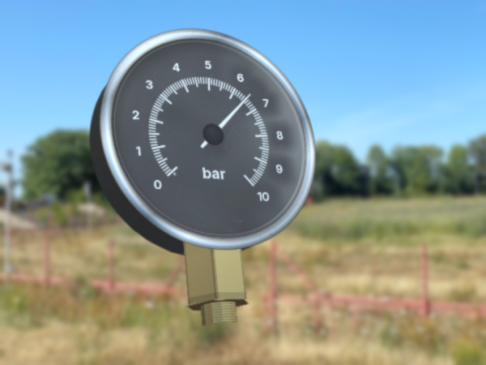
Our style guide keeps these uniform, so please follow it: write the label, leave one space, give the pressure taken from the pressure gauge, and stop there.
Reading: 6.5 bar
